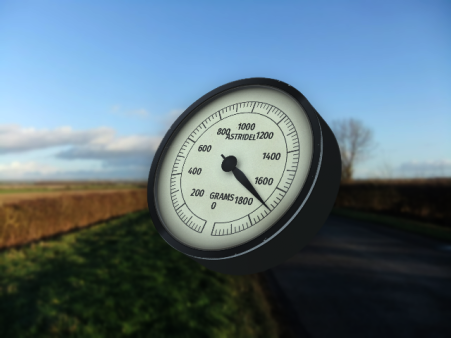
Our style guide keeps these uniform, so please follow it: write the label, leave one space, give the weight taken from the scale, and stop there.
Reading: 1700 g
